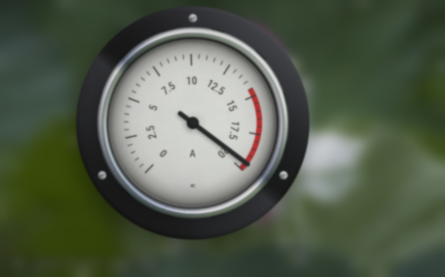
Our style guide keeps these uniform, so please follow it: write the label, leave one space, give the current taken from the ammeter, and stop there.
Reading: 19.5 A
